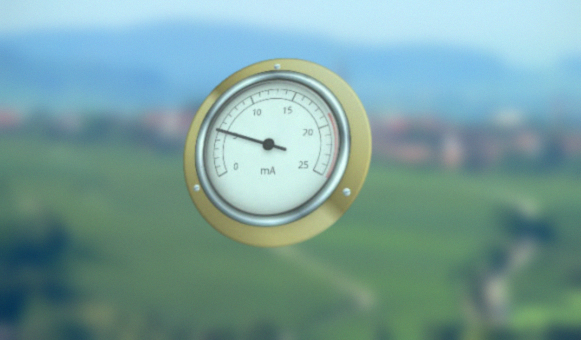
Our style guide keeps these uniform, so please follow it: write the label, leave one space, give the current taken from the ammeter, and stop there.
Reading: 5 mA
